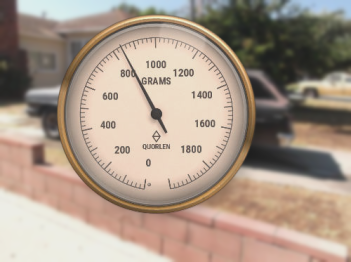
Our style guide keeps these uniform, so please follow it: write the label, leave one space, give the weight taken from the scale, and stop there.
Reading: 840 g
